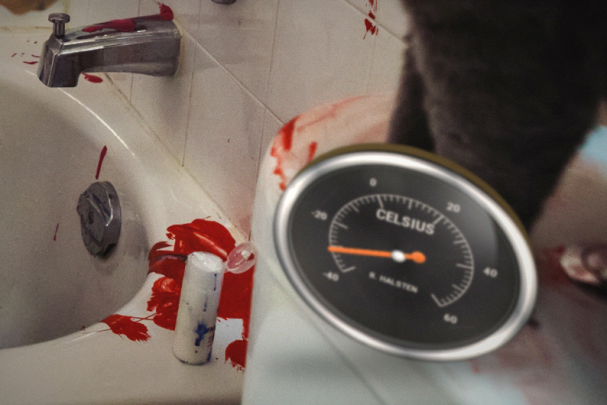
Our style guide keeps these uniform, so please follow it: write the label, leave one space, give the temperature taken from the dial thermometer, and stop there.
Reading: -30 °C
